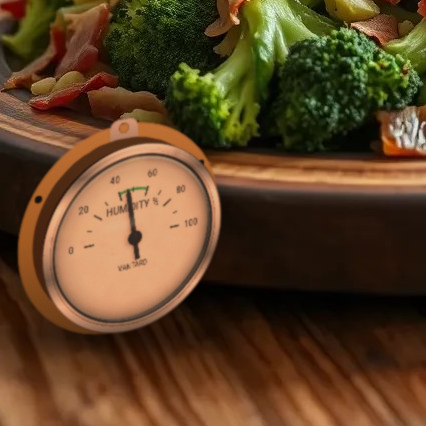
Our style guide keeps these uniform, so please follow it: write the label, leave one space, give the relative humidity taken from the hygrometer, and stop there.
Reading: 45 %
